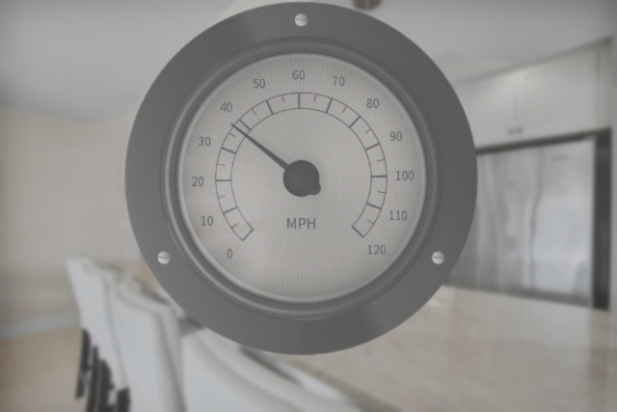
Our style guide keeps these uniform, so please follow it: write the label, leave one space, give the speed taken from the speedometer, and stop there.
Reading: 37.5 mph
